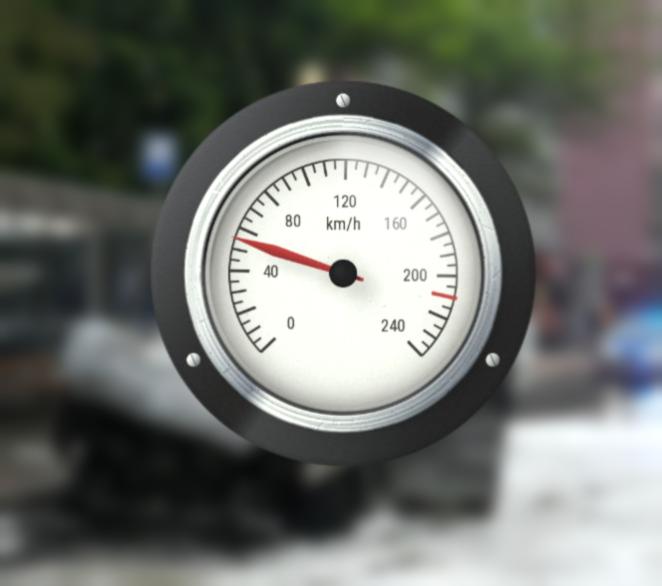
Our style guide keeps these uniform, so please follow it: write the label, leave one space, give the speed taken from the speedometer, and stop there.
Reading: 55 km/h
